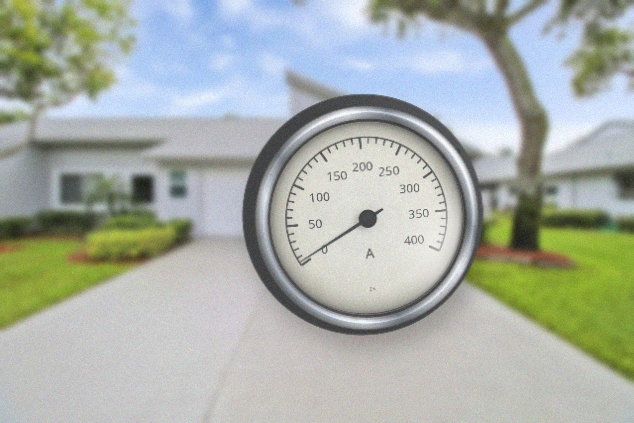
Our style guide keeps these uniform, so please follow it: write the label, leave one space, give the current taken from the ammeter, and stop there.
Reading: 5 A
